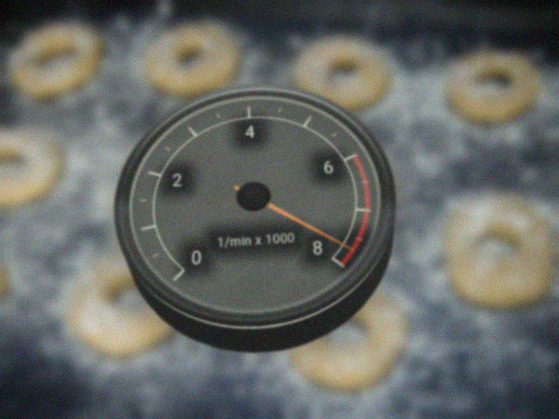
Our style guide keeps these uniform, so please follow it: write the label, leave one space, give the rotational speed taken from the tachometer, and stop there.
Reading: 7750 rpm
